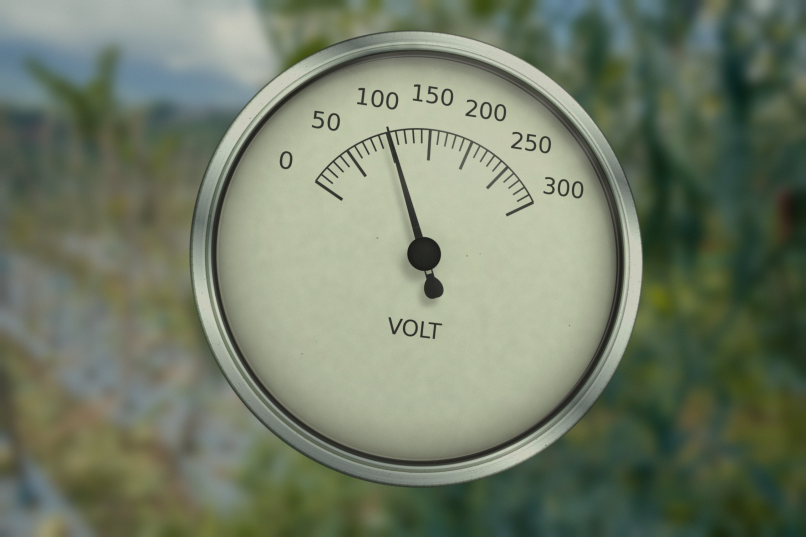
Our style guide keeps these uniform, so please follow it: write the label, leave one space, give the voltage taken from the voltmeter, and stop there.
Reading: 100 V
